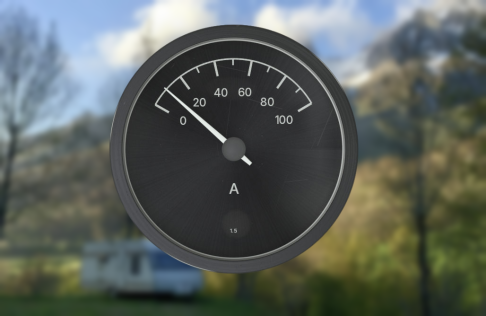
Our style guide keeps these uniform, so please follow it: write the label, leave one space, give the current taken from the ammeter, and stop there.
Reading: 10 A
